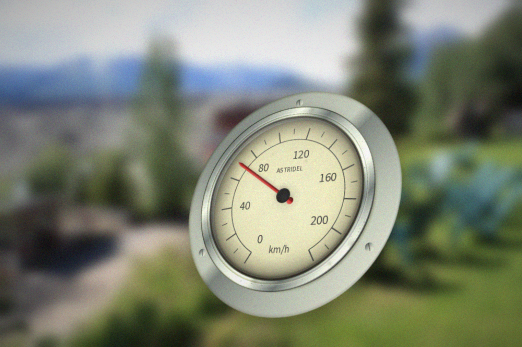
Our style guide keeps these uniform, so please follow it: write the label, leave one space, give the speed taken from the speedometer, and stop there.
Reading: 70 km/h
